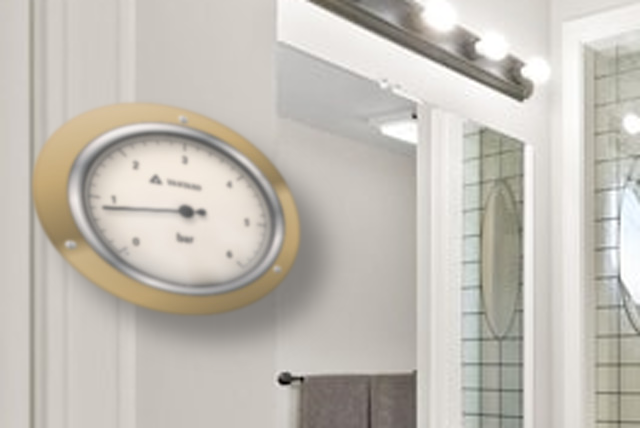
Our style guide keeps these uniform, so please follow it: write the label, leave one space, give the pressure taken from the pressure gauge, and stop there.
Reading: 0.8 bar
